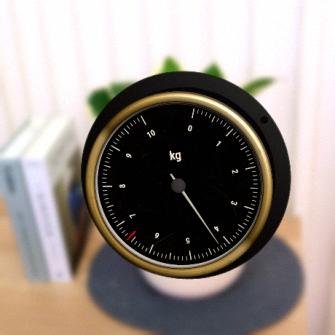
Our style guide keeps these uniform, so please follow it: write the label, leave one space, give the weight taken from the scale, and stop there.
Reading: 4.2 kg
